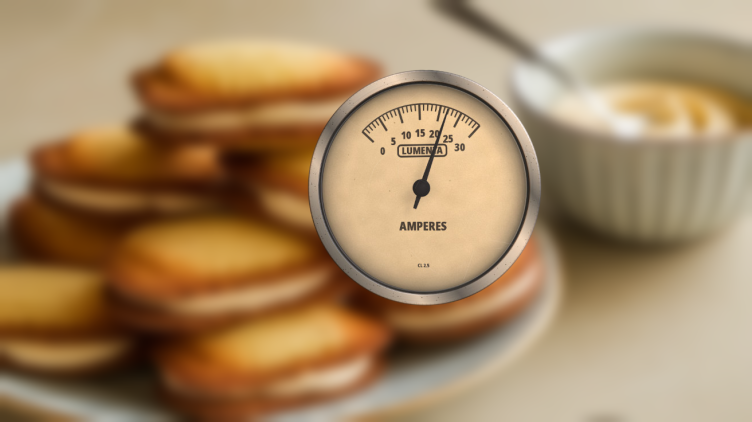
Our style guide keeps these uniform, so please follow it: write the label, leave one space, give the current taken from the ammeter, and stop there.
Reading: 22 A
